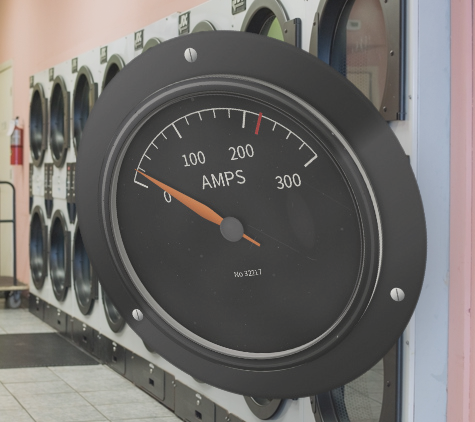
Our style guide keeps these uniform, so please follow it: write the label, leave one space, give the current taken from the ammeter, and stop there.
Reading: 20 A
